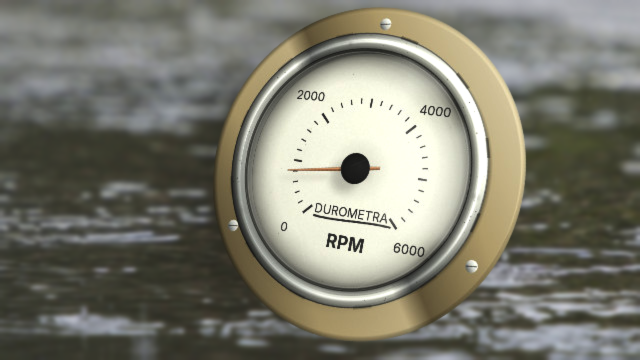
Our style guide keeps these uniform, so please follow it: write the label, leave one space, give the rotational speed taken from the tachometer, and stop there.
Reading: 800 rpm
